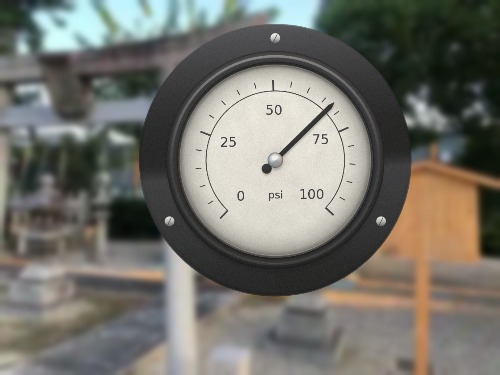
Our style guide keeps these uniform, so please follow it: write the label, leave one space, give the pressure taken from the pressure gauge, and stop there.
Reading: 67.5 psi
